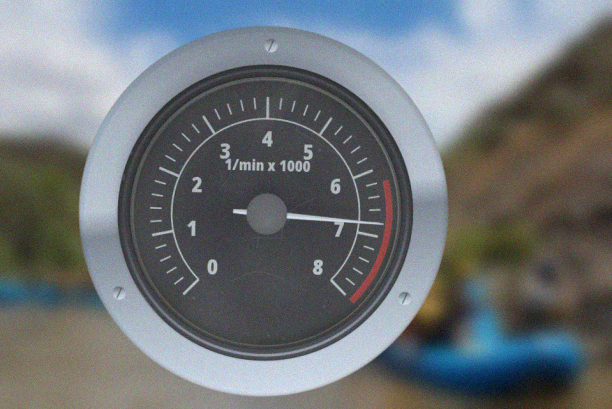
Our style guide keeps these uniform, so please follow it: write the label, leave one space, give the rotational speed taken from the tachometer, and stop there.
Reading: 6800 rpm
